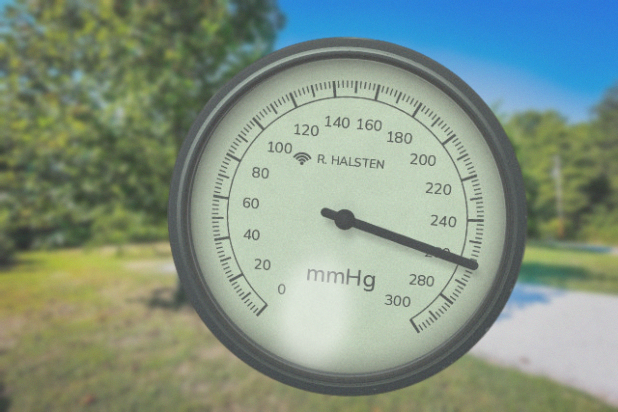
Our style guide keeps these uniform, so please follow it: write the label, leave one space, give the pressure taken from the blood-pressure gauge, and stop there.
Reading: 260 mmHg
